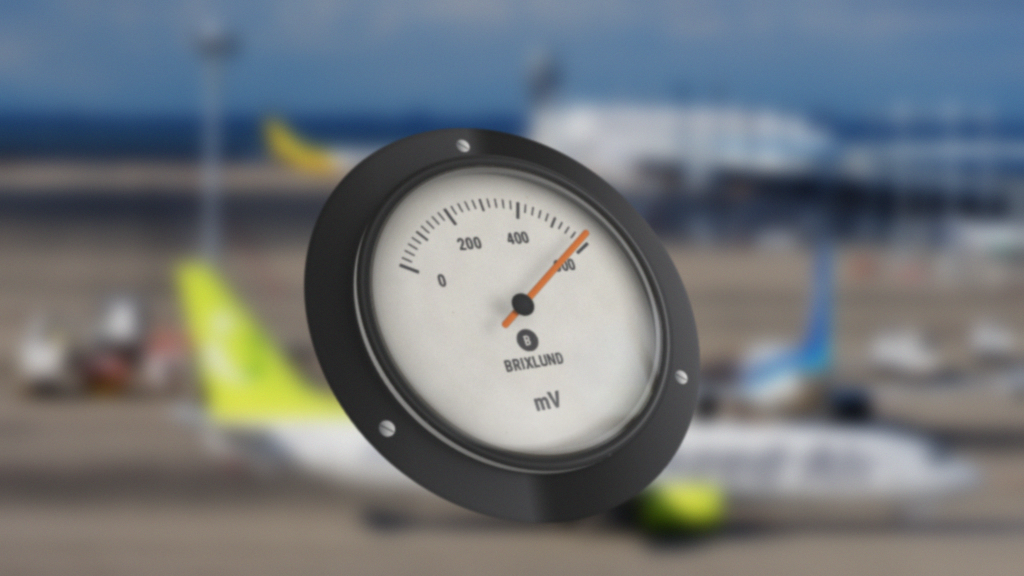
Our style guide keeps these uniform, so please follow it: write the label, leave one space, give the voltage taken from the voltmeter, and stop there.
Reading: 580 mV
